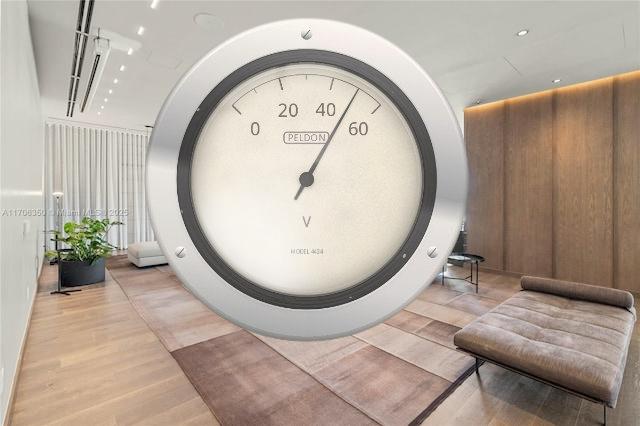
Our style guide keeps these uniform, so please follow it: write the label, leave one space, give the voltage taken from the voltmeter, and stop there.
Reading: 50 V
